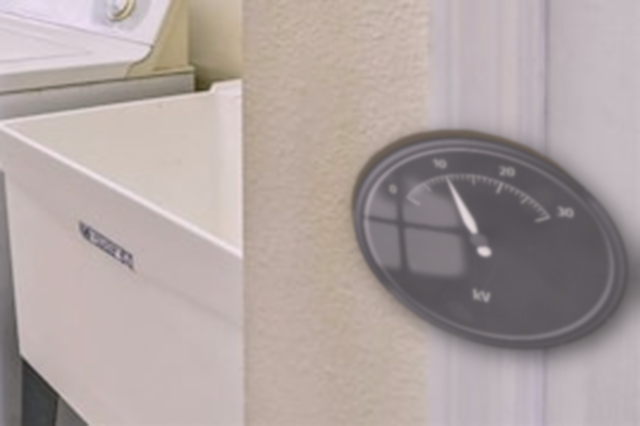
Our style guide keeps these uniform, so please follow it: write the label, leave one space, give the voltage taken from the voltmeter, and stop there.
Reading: 10 kV
